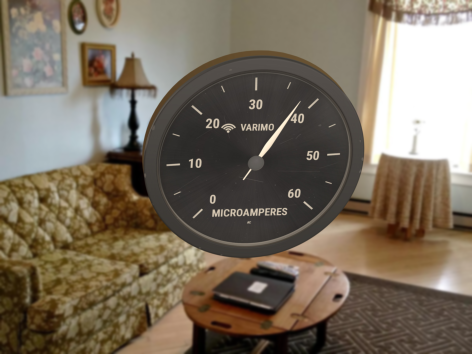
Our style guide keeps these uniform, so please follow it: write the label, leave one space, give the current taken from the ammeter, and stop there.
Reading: 37.5 µA
